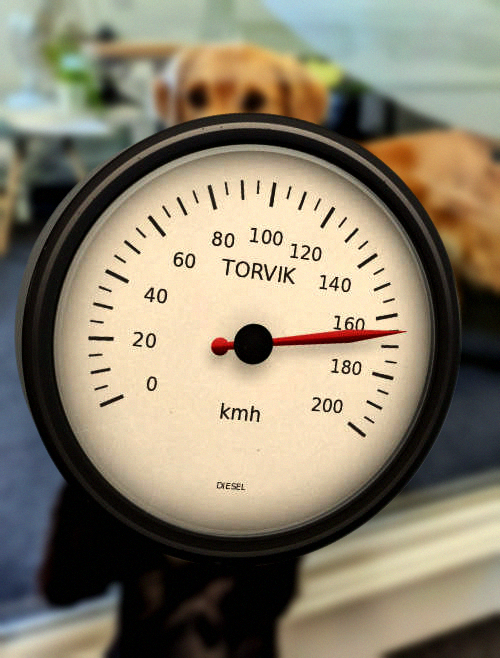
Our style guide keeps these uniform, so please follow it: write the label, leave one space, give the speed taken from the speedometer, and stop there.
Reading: 165 km/h
